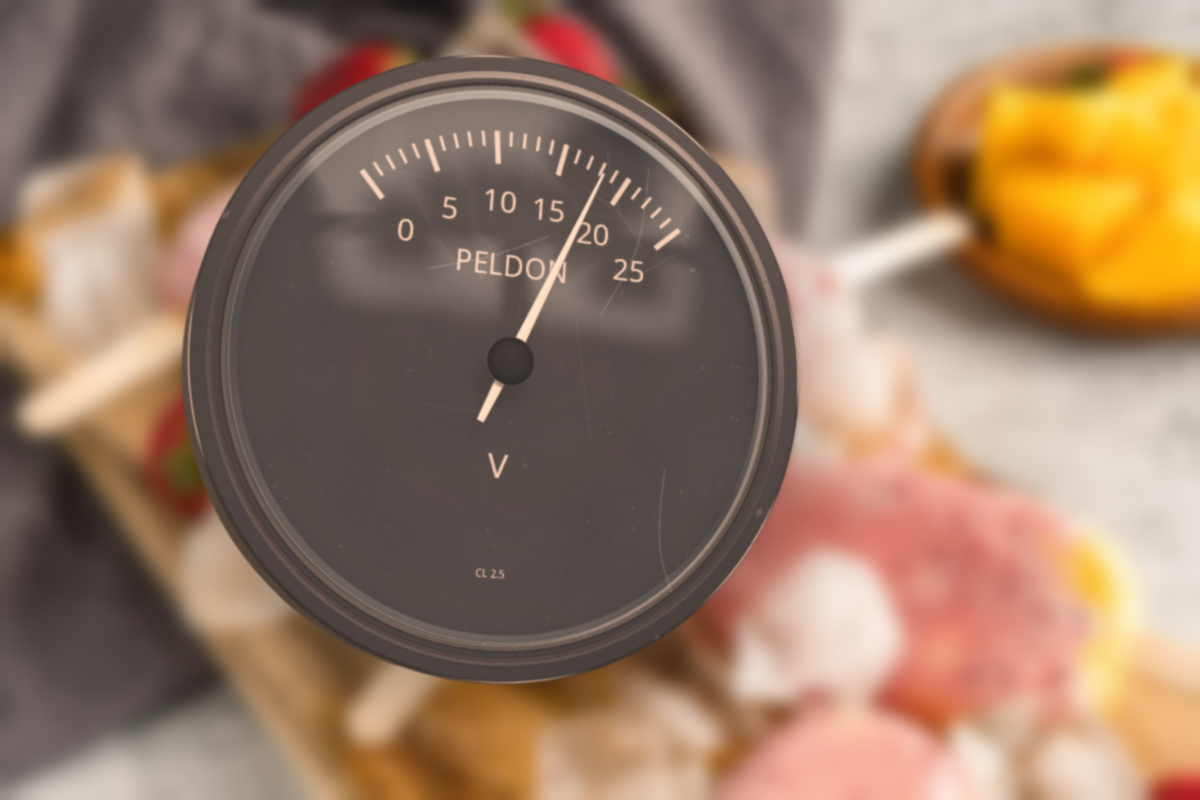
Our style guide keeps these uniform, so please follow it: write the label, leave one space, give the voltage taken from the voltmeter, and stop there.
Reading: 18 V
